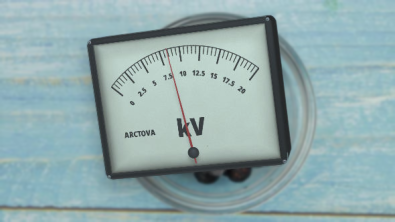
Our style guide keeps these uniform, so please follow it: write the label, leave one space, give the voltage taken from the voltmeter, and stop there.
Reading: 8.5 kV
